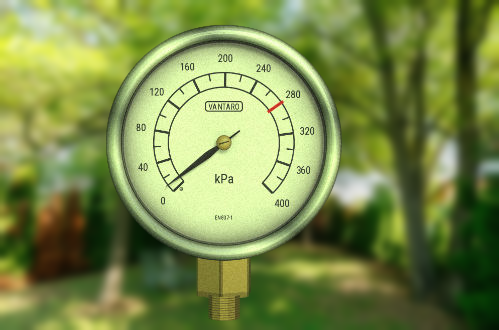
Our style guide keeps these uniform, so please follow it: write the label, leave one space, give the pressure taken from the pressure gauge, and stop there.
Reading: 10 kPa
